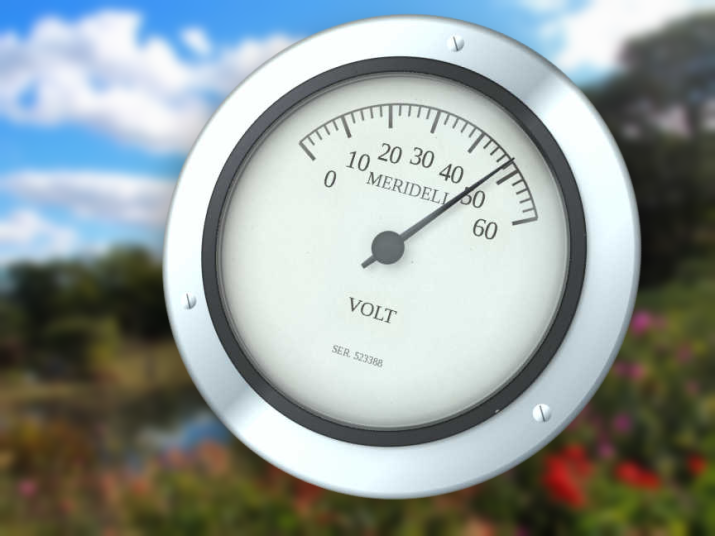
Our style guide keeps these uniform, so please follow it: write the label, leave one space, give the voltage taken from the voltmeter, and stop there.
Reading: 48 V
